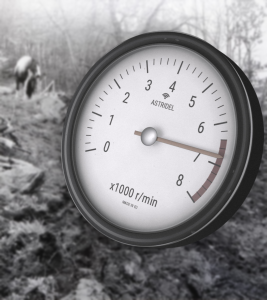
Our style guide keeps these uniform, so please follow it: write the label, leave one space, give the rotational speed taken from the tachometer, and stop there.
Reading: 6800 rpm
